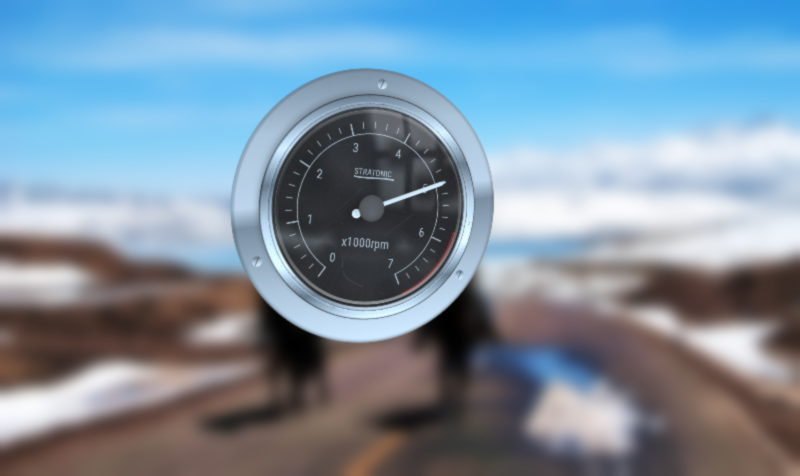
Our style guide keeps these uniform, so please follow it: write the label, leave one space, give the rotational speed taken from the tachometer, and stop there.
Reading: 5000 rpm
